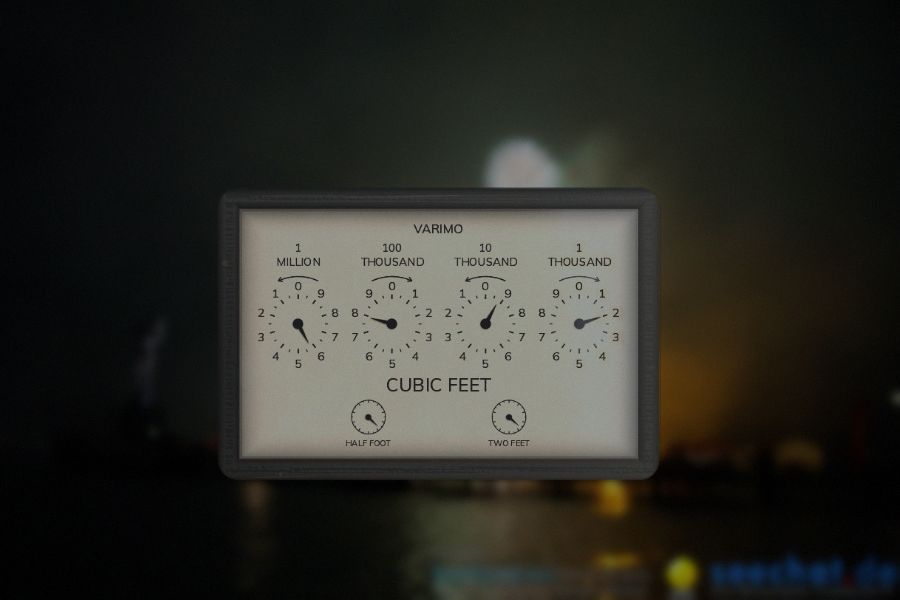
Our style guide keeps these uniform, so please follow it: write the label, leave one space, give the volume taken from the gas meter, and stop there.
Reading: 579200 ft³
